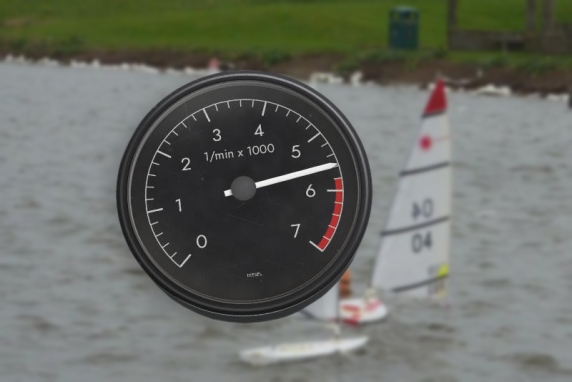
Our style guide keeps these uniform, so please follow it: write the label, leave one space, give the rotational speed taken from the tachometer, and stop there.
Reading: 5600 rpm
